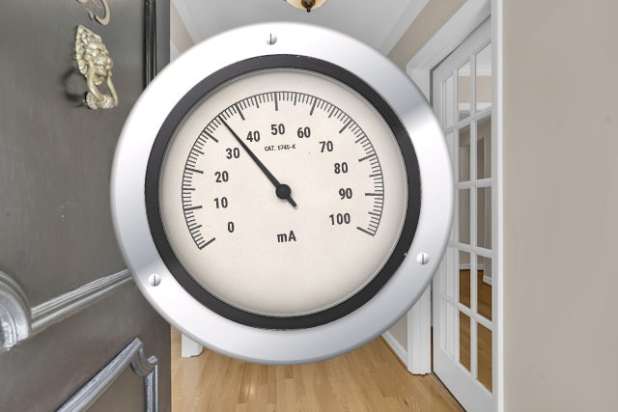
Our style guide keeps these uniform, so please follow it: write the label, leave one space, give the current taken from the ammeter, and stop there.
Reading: 35 mA
